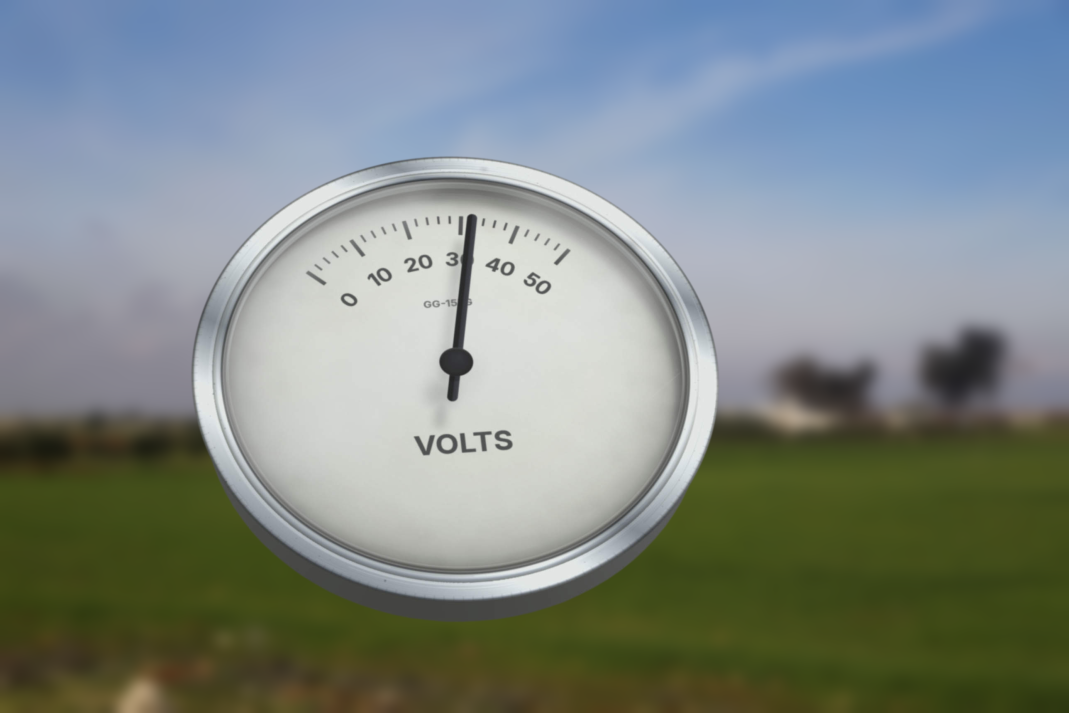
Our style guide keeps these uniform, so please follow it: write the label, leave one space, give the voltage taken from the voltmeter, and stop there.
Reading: 32 V
